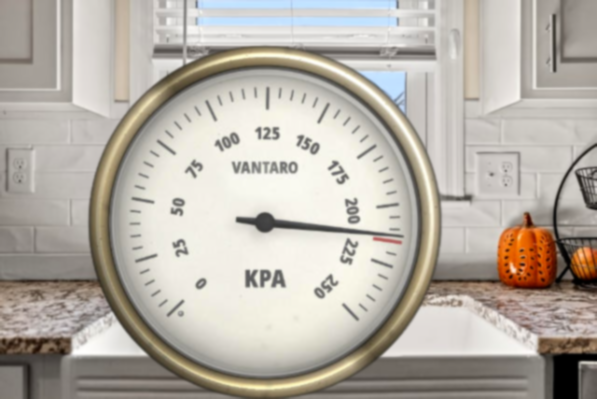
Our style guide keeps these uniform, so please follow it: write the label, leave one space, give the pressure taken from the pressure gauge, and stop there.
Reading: 212.5 kPa
